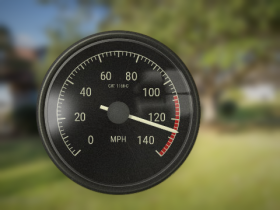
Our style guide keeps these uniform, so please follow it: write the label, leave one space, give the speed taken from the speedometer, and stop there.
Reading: 126 mph
